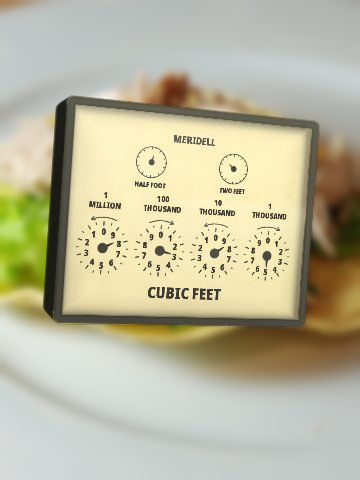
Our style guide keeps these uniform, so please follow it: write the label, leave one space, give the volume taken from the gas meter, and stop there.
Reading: 828500 ft³
